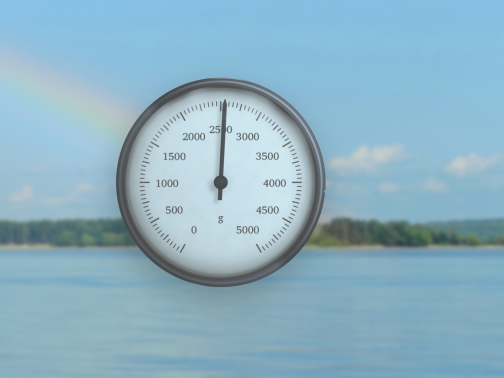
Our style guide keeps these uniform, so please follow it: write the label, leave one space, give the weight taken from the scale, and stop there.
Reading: 2550 g
